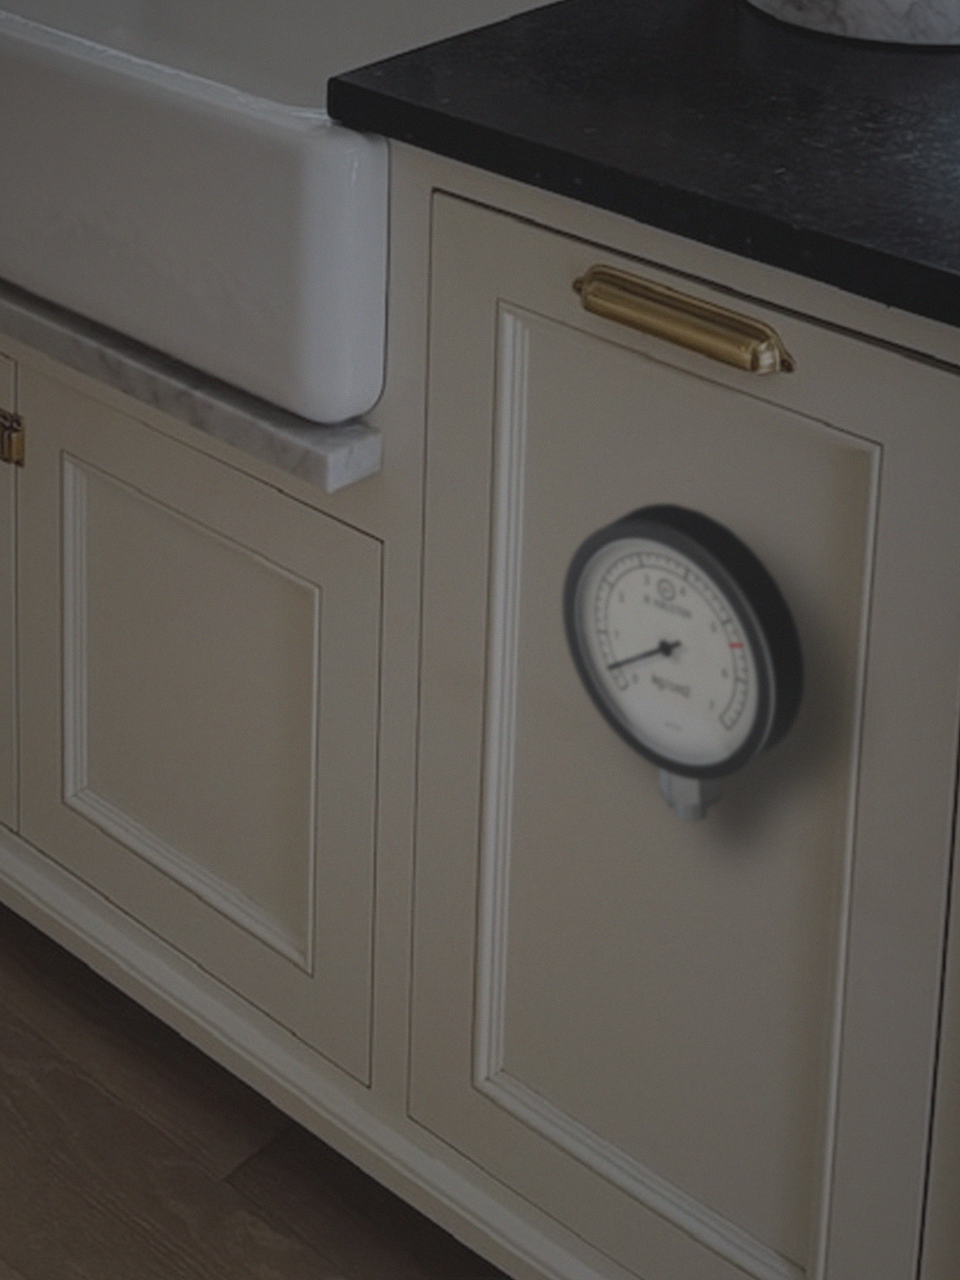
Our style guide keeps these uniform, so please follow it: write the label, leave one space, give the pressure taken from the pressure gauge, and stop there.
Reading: 0.4 kg/cm²
